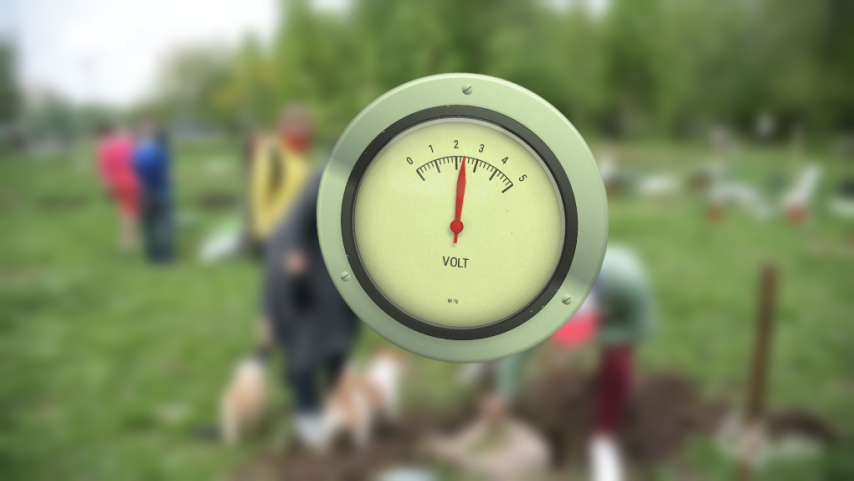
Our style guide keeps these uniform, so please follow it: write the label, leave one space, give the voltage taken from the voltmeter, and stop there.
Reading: 2.4 V
